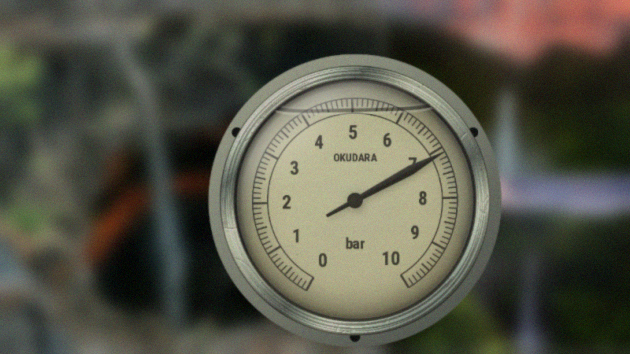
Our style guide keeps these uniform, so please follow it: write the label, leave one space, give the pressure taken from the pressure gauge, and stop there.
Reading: 7.1 bar
